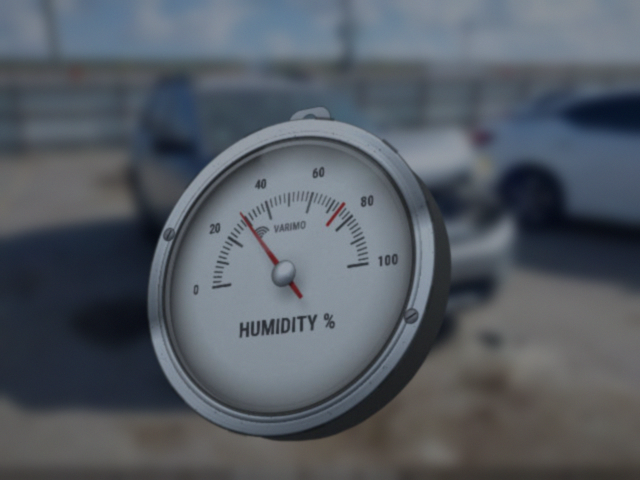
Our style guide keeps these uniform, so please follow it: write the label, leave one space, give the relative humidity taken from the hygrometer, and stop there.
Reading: 30 %
